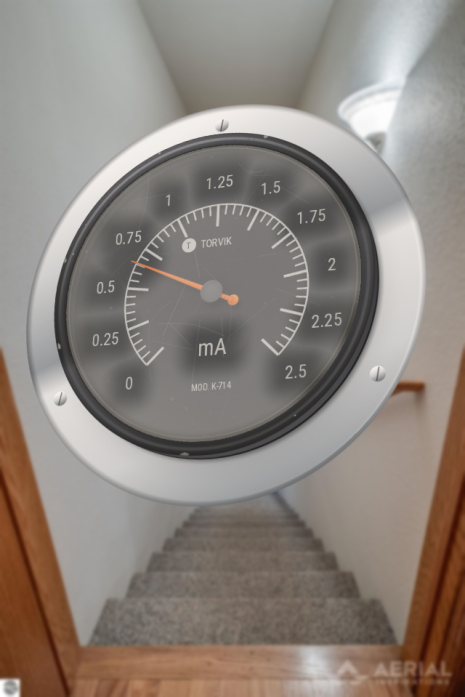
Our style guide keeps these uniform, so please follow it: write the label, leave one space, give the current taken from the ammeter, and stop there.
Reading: 0.65 mA
